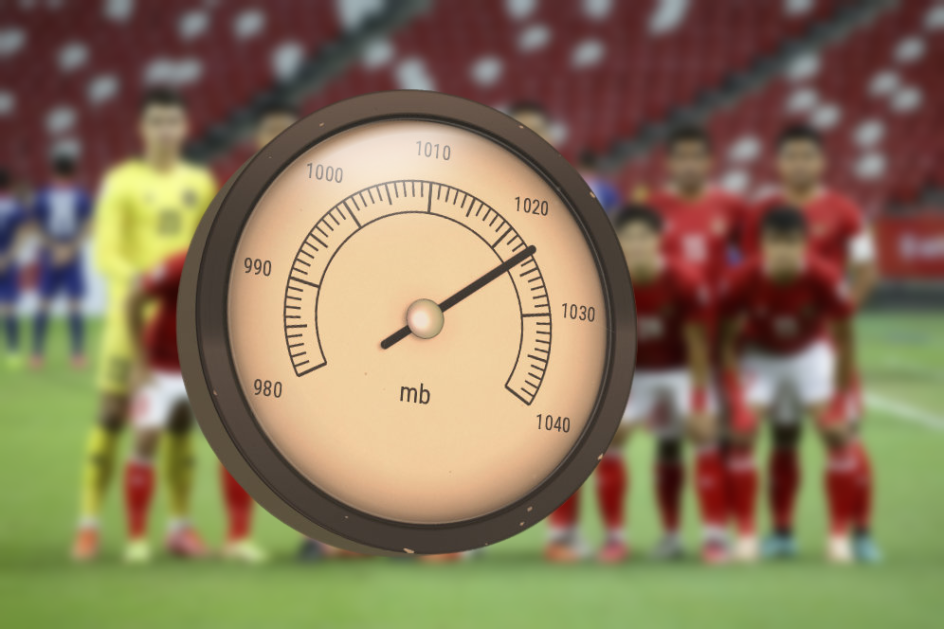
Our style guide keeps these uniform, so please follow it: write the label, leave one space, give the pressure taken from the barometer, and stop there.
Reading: 1023 mbar
